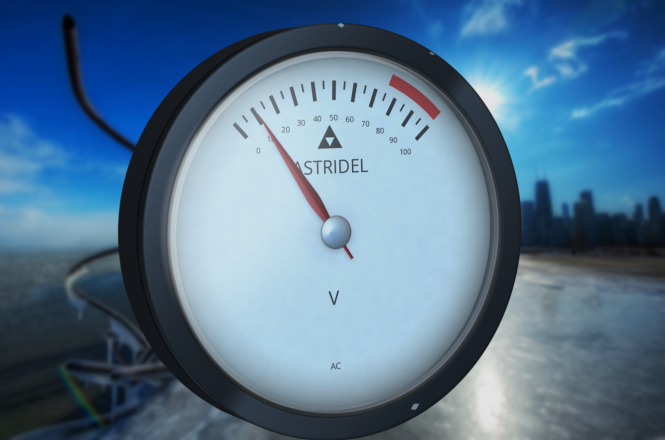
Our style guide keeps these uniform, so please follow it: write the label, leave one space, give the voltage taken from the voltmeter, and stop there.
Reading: 10 V
